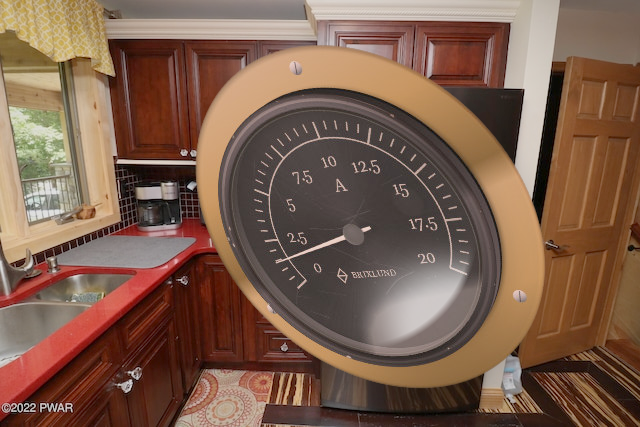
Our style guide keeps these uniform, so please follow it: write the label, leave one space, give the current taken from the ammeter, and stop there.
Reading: 1.5 A
